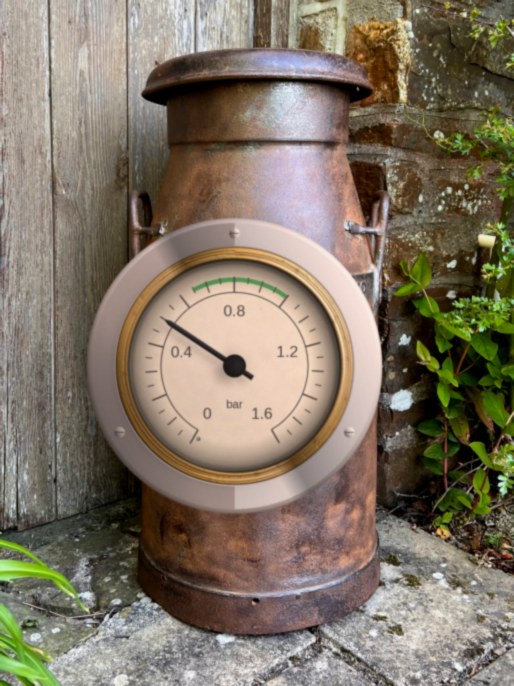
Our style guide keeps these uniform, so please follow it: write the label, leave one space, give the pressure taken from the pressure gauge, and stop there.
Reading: 0.5 bar
